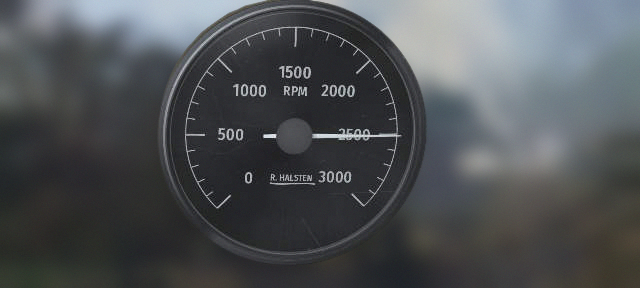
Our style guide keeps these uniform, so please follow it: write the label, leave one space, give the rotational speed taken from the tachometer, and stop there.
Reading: 2500 rpm
